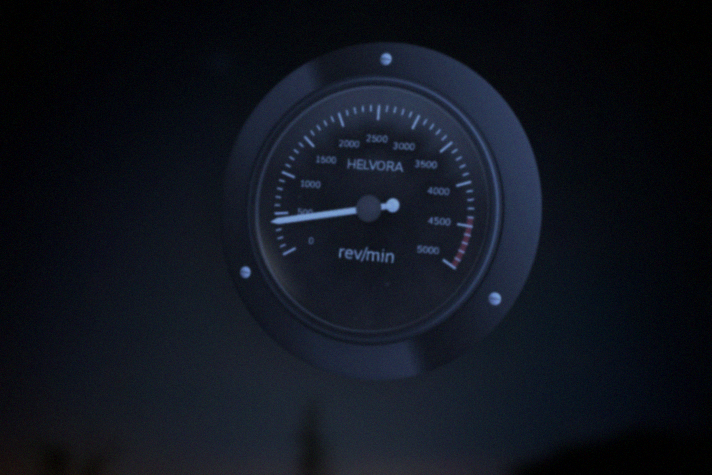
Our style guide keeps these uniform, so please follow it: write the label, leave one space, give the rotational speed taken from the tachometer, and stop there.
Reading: 400 rpm
